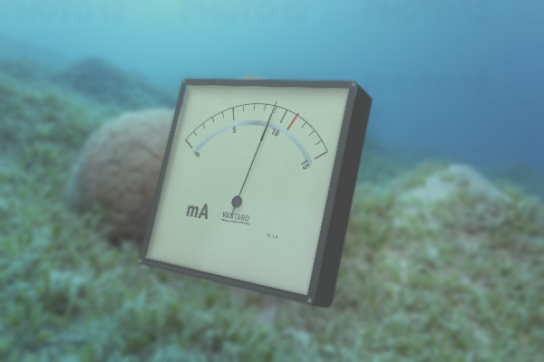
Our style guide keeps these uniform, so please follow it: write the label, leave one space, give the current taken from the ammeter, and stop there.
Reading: 9 mA
